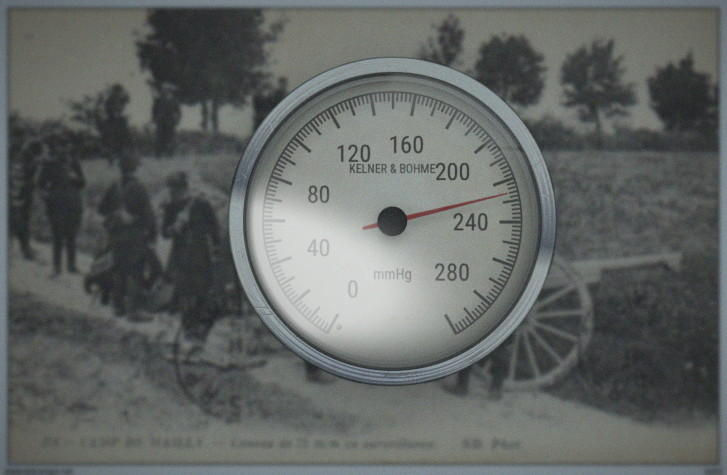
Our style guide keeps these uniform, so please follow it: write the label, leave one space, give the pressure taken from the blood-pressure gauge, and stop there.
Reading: 226 mmHg
